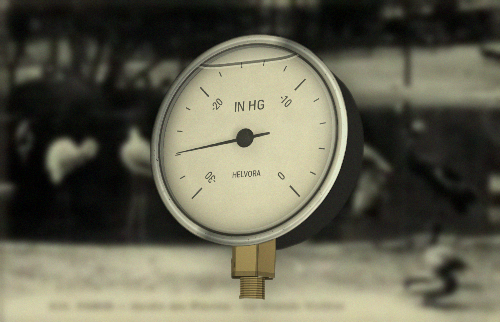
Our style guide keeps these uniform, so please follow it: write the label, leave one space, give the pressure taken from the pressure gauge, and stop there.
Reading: -26 inHg
